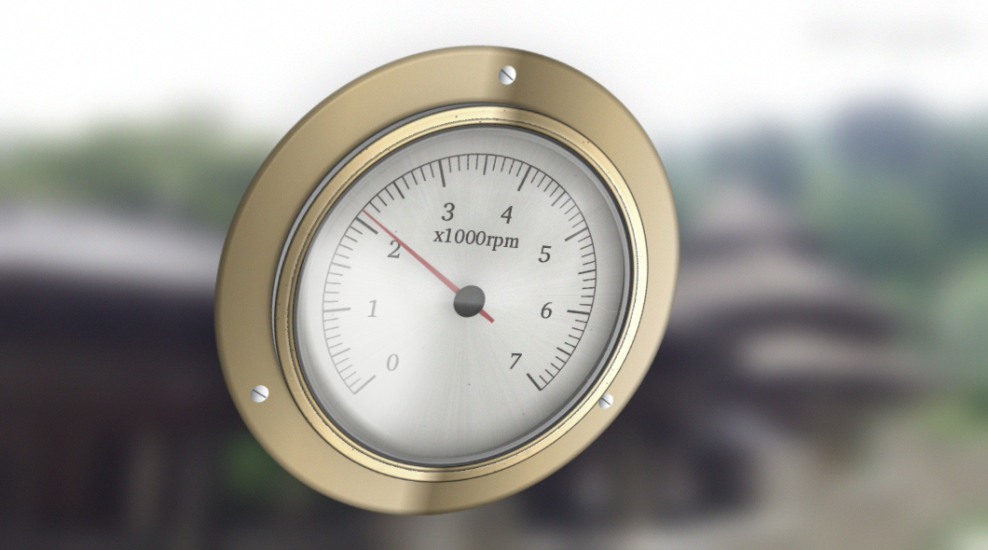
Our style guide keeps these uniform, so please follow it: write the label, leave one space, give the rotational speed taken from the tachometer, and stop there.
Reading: 2100 rpm
